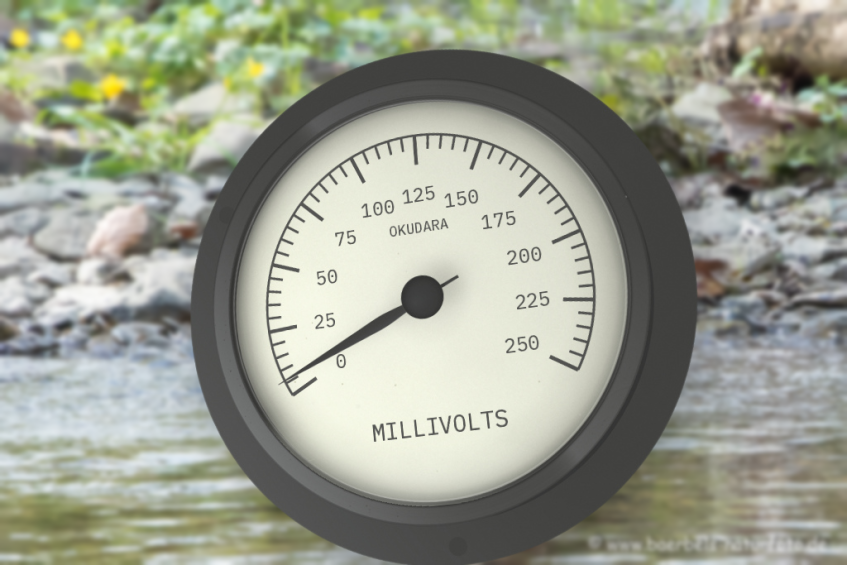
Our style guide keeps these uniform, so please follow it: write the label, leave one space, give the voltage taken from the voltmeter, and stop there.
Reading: 5 mV
